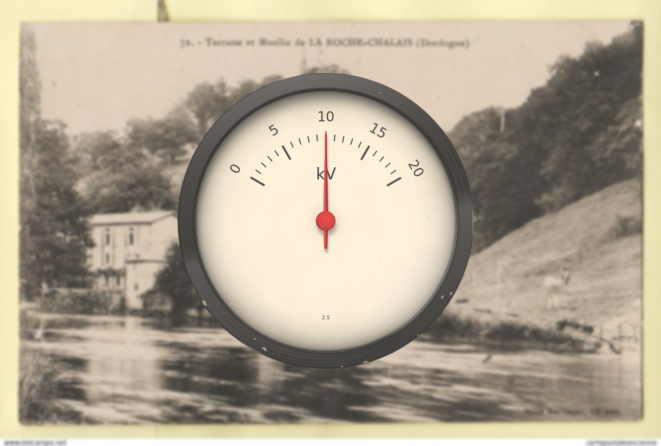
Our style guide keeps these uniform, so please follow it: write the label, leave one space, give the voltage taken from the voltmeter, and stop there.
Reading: 10 kV
